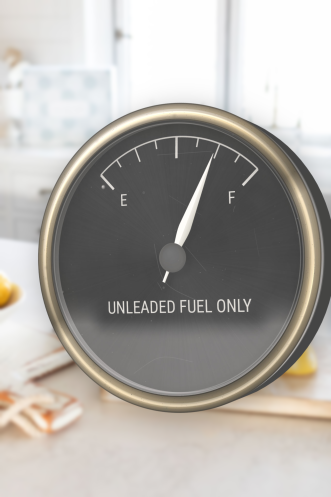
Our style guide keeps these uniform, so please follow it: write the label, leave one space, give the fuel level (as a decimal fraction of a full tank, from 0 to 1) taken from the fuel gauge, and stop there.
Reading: 0.75
